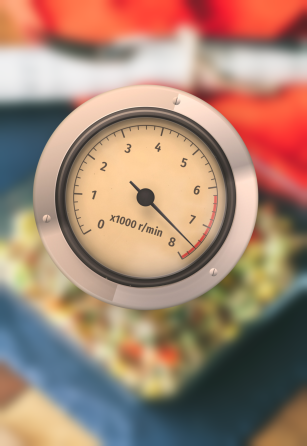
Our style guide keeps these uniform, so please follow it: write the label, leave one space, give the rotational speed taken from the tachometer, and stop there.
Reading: 7600 rpm
